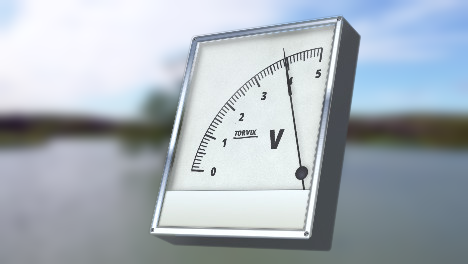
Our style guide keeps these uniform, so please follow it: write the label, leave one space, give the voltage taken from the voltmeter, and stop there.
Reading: 4 V
